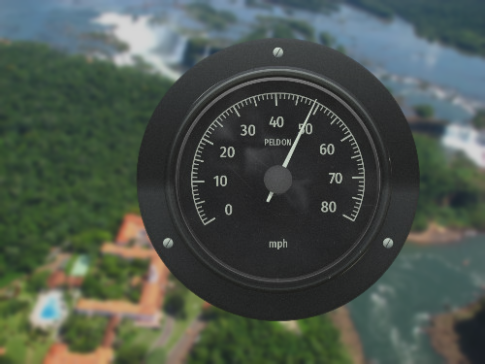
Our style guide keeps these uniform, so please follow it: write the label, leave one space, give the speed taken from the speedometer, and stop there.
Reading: 49 mph
